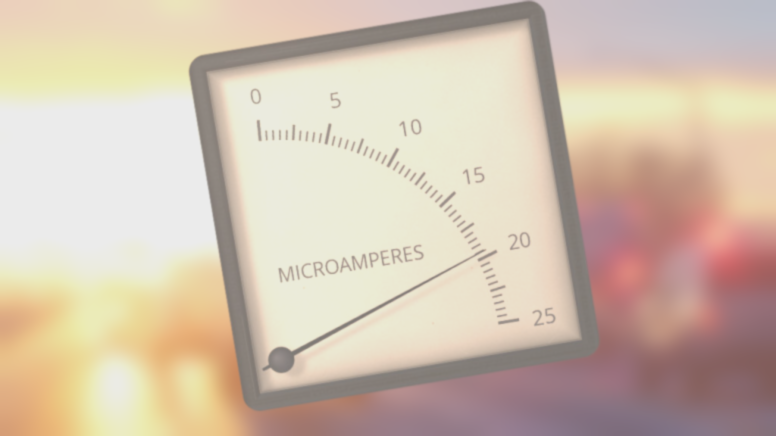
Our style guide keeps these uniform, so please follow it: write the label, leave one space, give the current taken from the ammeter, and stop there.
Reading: 19.5 µA
